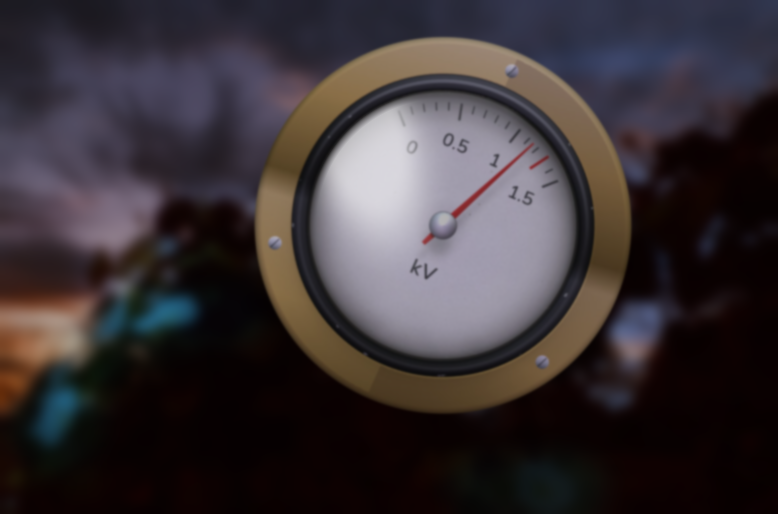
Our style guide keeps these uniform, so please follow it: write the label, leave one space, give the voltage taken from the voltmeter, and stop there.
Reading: 1.15 kV
